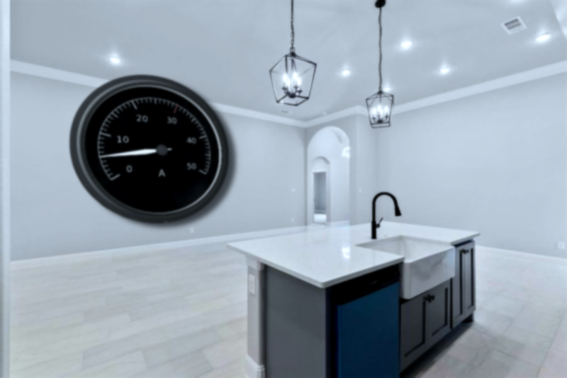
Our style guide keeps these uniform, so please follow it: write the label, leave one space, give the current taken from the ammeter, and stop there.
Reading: 5 A
